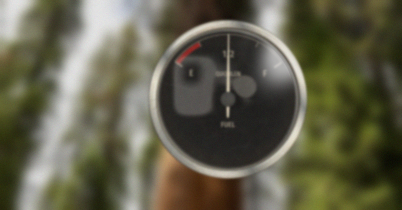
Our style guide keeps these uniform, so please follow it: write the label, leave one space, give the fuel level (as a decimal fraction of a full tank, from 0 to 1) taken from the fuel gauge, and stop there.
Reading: 0.5
